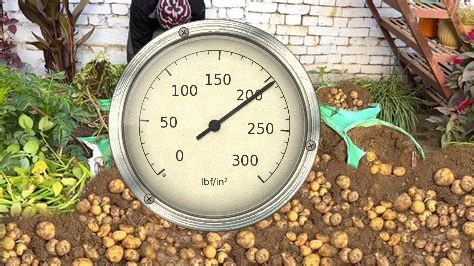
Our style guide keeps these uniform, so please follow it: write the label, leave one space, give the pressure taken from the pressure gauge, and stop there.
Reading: 205 psi
